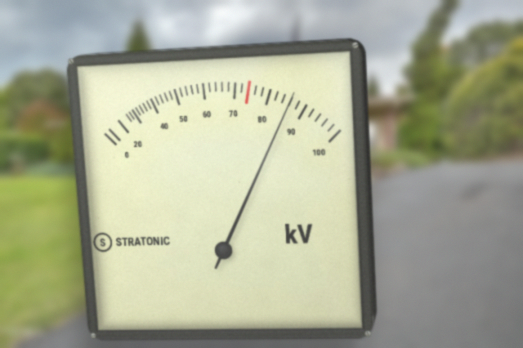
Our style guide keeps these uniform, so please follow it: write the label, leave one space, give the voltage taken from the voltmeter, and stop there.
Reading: 86 kV
